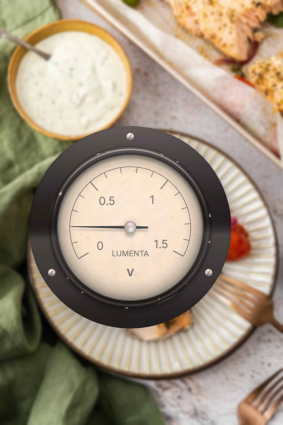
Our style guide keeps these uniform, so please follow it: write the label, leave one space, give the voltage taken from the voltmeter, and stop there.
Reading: 0.2 V
